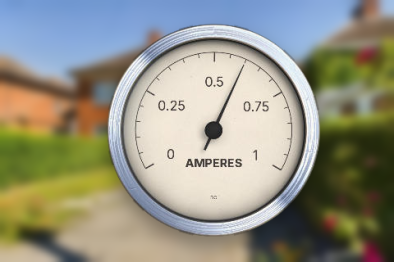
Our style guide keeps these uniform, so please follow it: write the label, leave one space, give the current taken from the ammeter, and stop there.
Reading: 0.6 A
